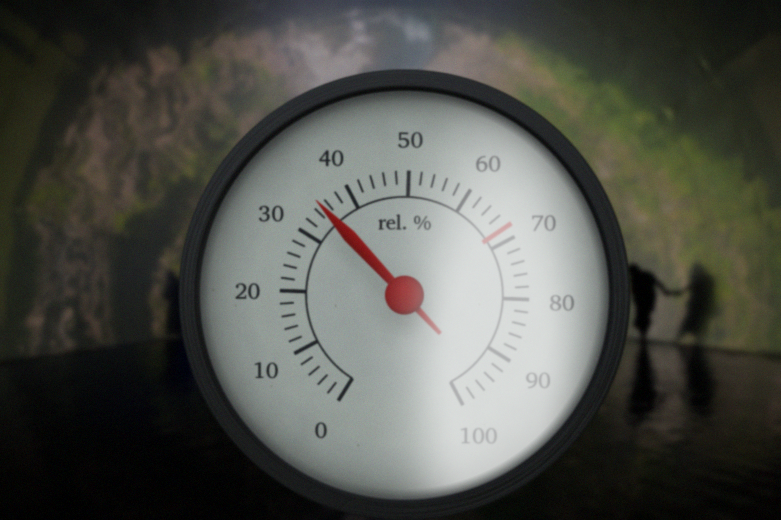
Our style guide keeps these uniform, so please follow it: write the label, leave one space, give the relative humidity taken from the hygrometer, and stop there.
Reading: 35 %
